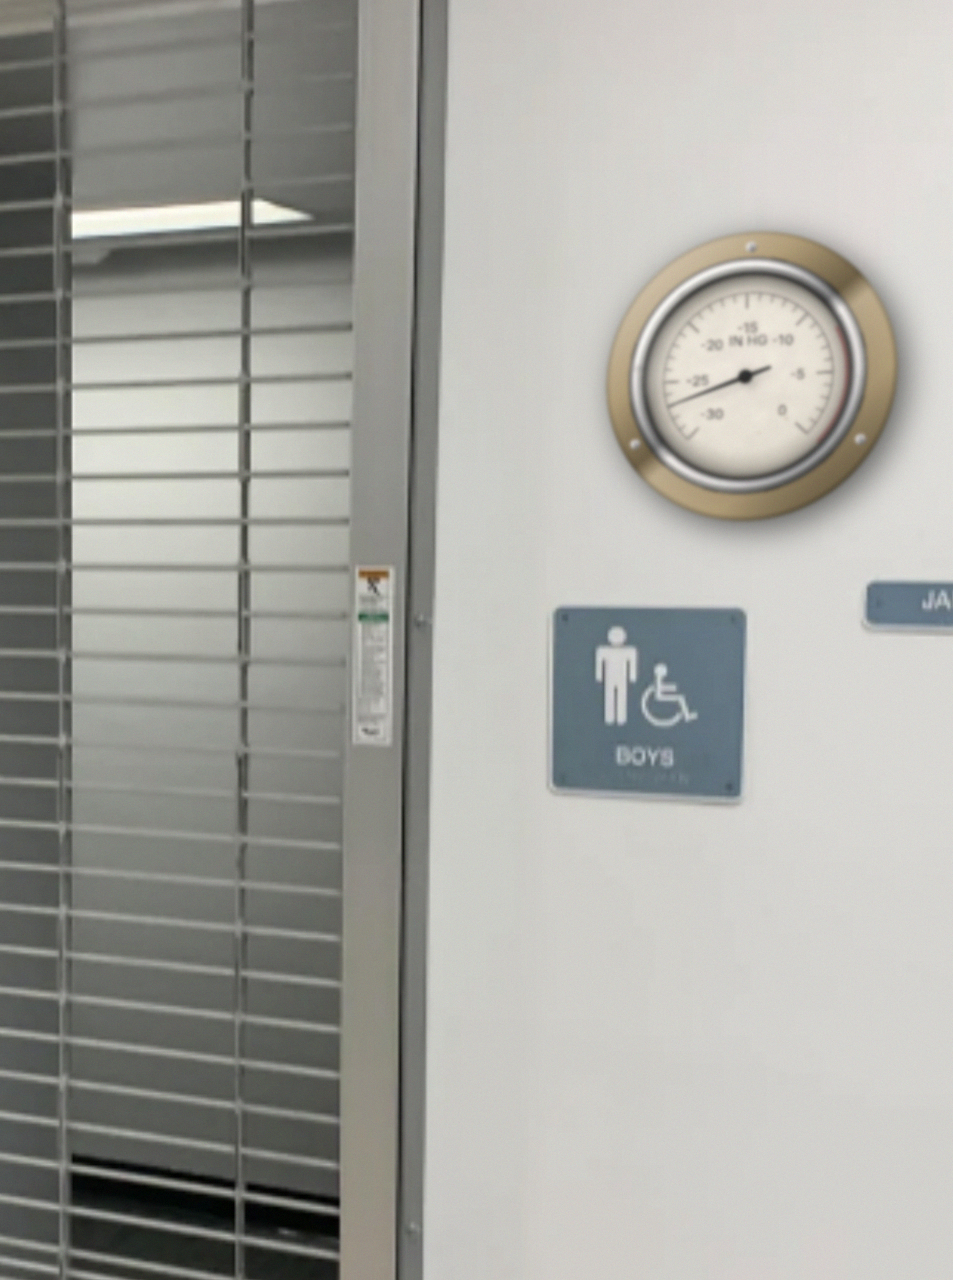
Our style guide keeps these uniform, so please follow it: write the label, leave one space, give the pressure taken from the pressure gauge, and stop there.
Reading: -27 inHg
